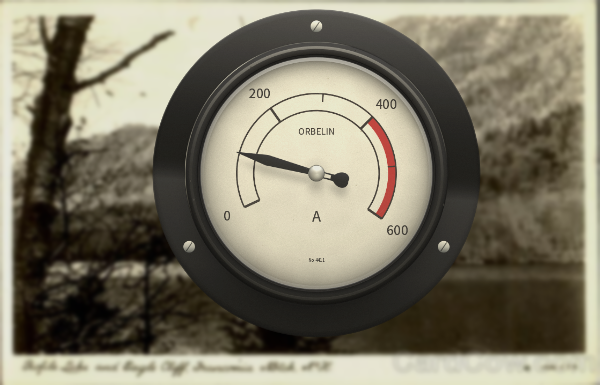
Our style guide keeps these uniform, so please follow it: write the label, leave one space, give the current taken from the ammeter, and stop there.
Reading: 100 A
